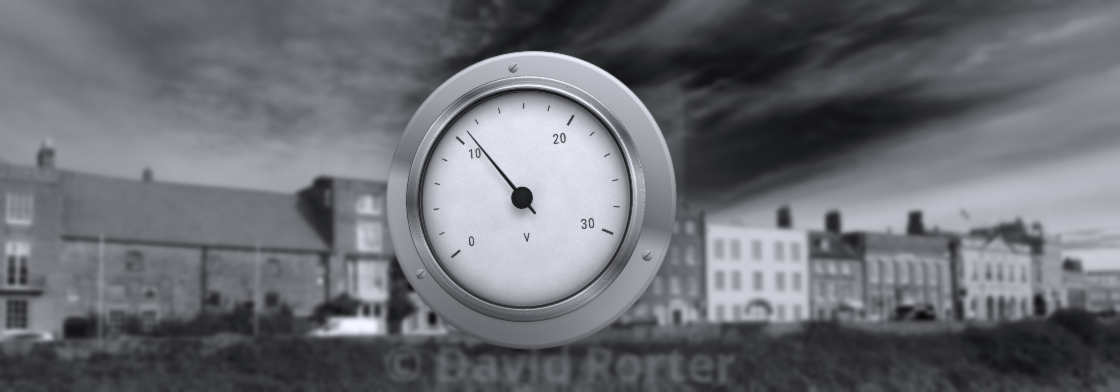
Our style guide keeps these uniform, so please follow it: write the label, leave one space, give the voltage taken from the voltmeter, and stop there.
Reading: 11 V
